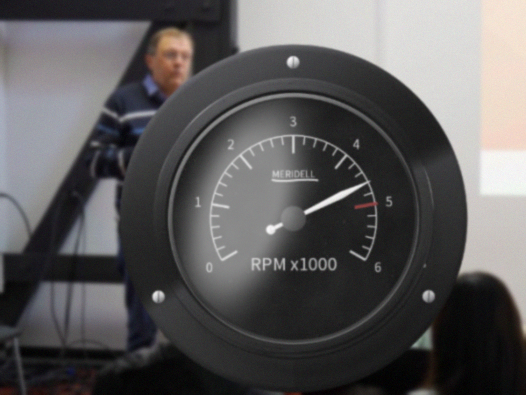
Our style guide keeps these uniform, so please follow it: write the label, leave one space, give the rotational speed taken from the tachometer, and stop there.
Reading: 4600 rpm
